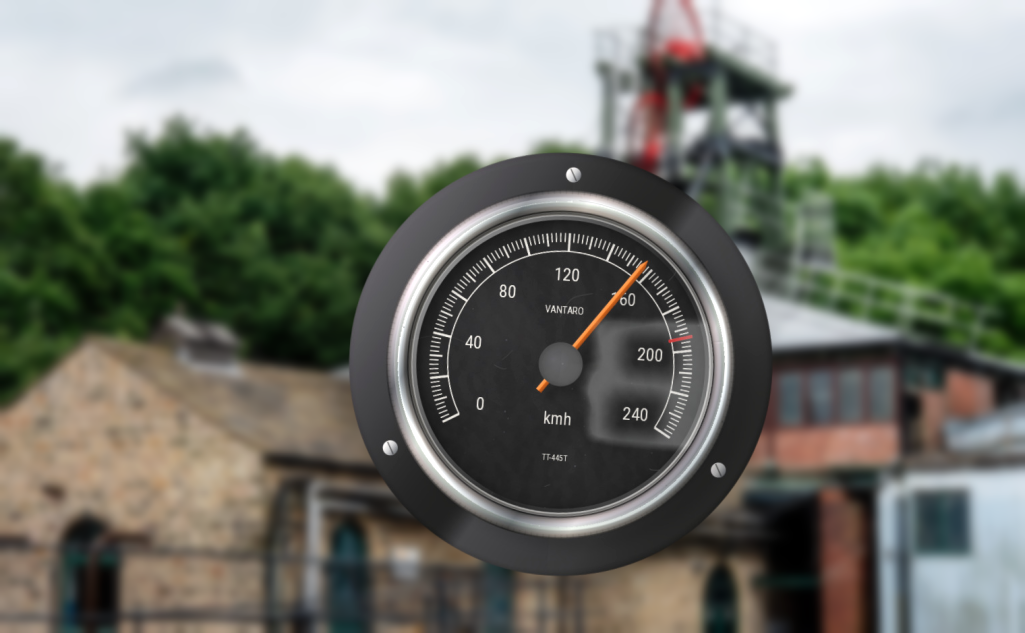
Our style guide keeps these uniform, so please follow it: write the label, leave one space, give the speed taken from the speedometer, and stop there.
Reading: 156 km/h
